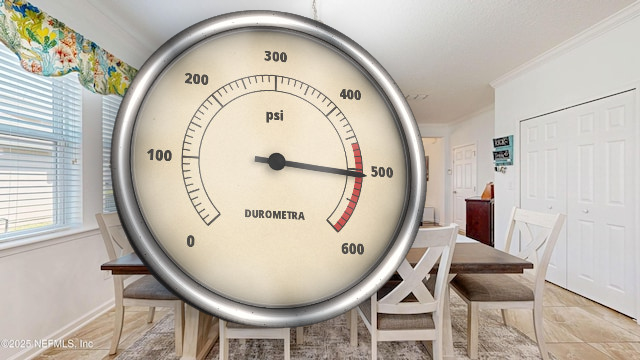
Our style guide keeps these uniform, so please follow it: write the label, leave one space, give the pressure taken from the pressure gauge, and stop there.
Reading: 510 psi
